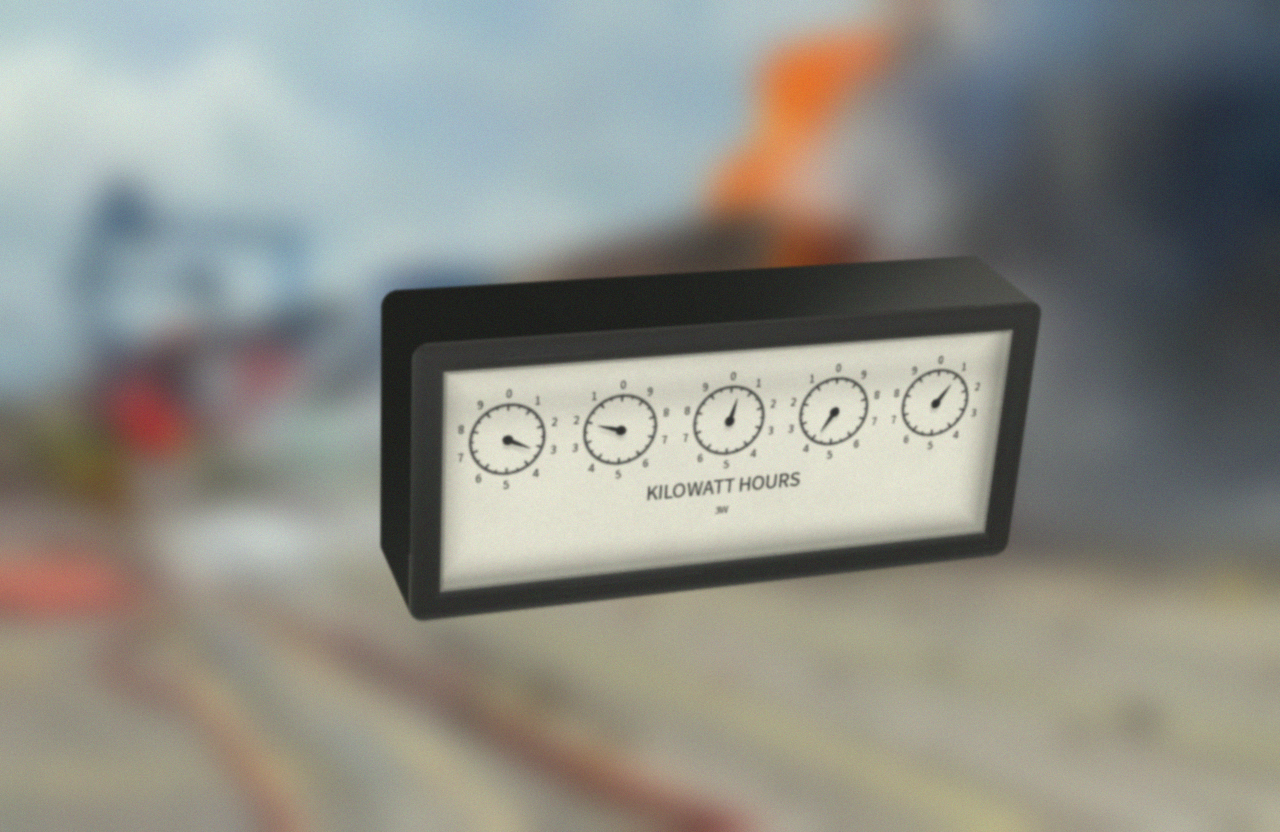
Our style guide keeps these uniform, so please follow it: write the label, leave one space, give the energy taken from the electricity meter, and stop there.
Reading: 32041 kWh
